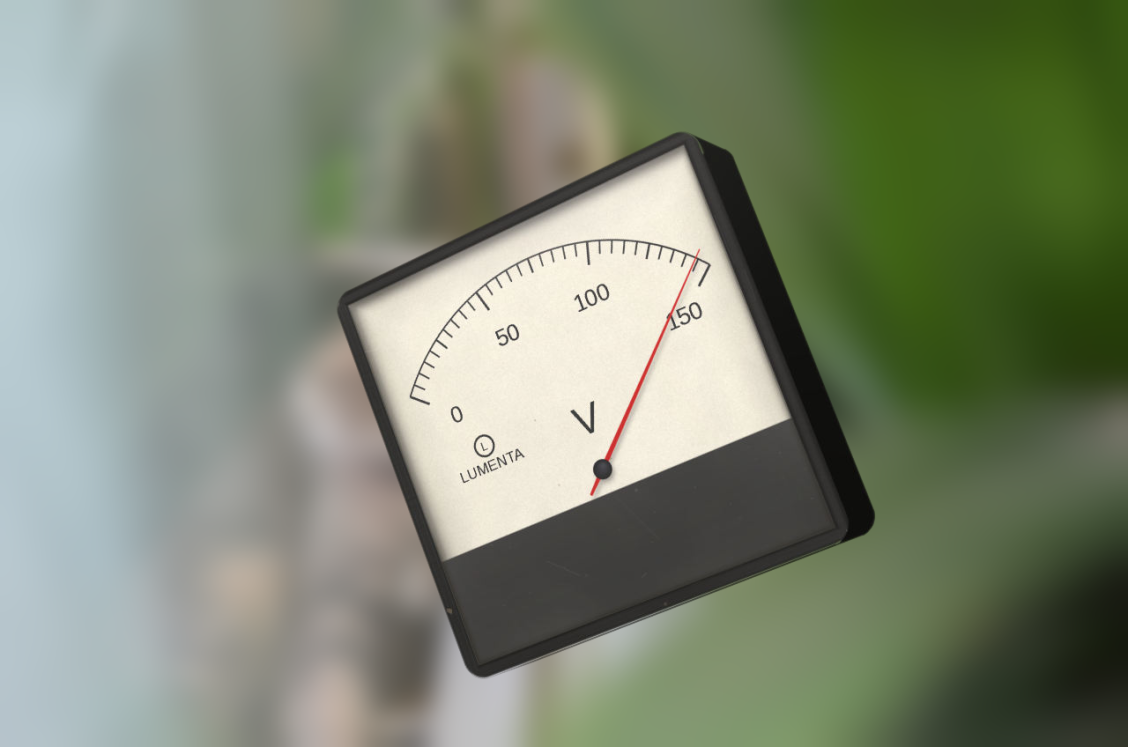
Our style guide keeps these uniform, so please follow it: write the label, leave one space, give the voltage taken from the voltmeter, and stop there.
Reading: 145 V
